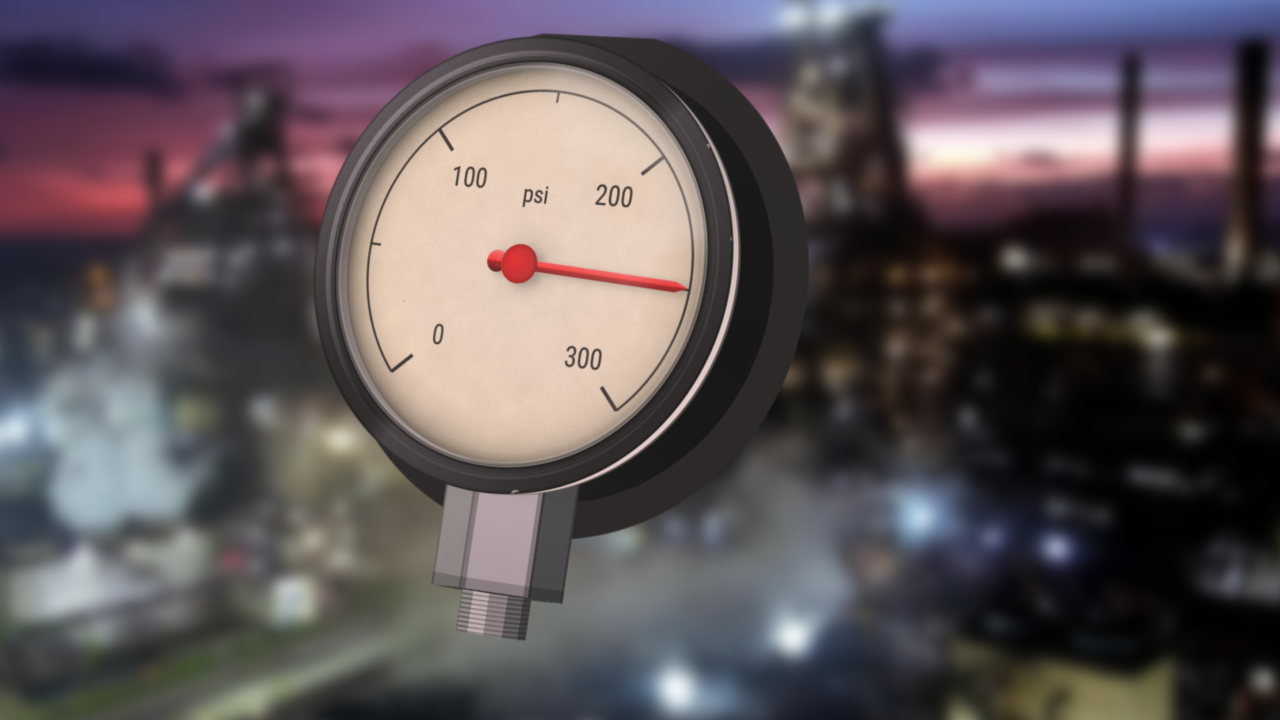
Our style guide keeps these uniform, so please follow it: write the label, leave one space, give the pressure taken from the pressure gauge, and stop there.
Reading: 250 psi
